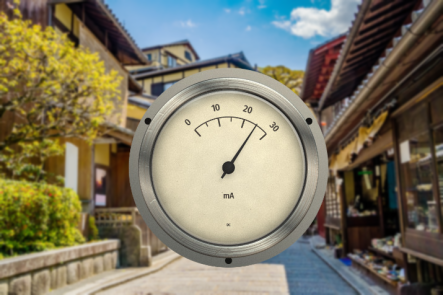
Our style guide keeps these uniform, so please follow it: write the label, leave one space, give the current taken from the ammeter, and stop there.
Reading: 25 mA
